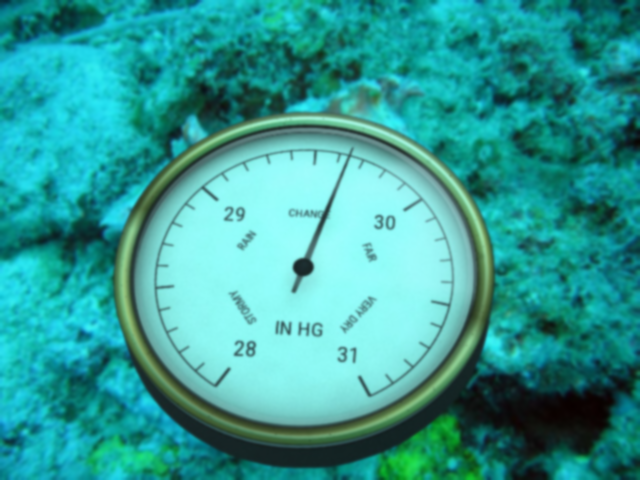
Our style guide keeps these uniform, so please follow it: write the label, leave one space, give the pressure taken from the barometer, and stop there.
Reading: 29.65 inHg
